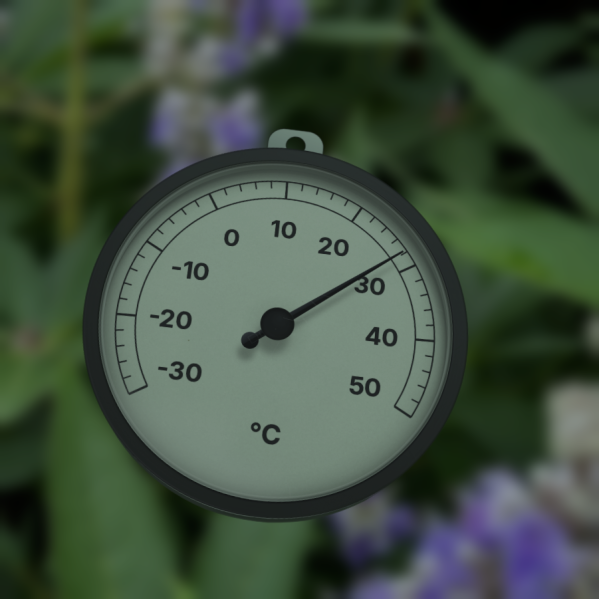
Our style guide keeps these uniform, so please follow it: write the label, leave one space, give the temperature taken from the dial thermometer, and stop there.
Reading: 28 °C
